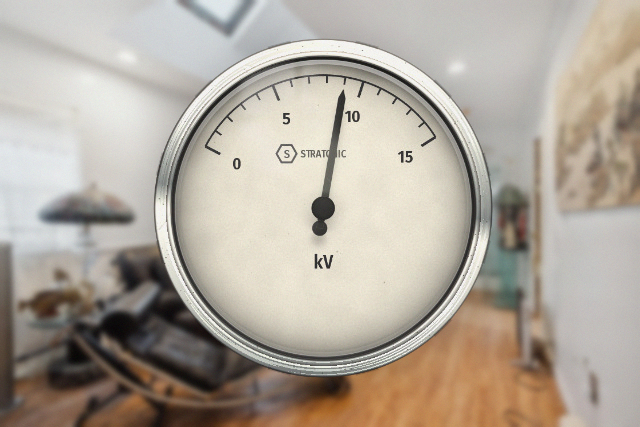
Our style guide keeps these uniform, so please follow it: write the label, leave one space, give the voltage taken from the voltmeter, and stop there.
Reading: 9 kV
